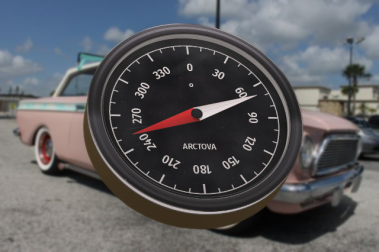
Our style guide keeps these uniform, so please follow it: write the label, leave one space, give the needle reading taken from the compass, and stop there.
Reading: 250 °
